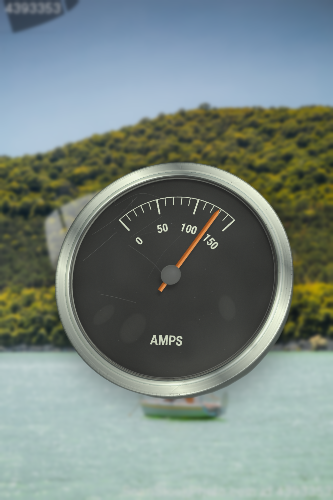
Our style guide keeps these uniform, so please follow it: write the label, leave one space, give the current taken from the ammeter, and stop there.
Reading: 130 A
